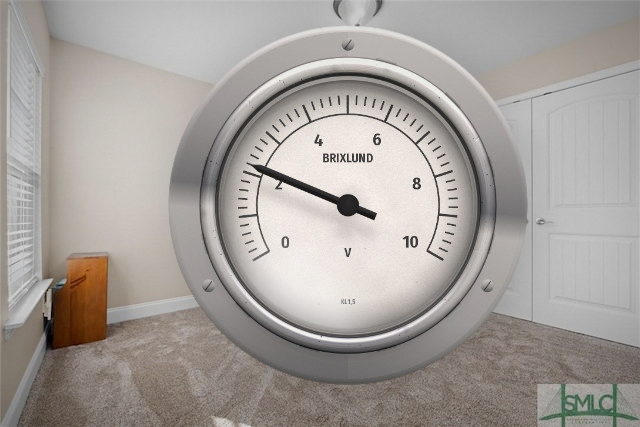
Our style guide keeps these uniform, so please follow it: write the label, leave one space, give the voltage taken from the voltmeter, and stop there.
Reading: 2.2 V
